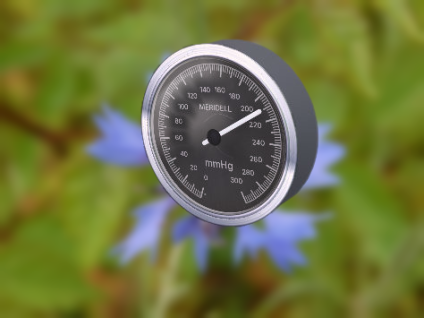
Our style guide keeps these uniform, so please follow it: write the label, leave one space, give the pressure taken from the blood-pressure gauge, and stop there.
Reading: 210 mmHg
